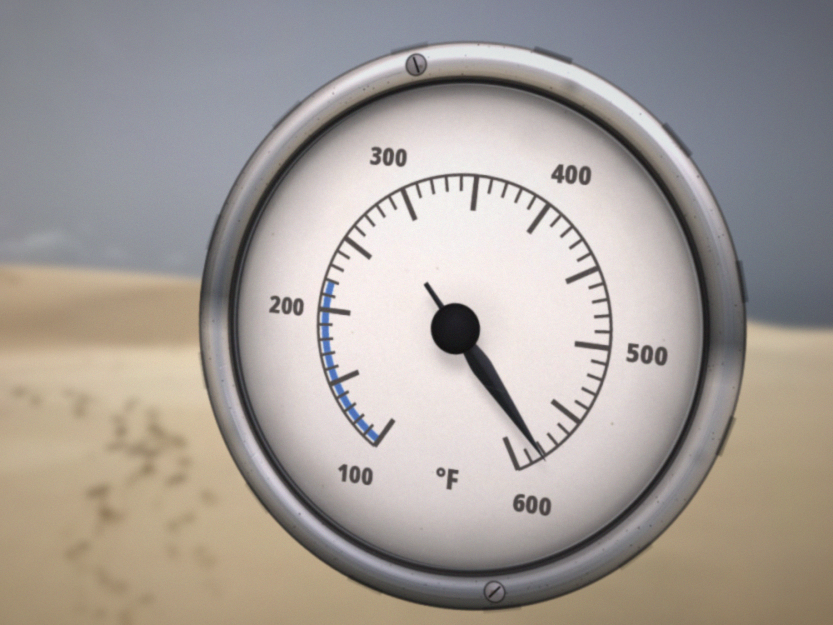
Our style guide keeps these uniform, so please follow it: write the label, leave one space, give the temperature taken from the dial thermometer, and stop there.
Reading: 580 °F
